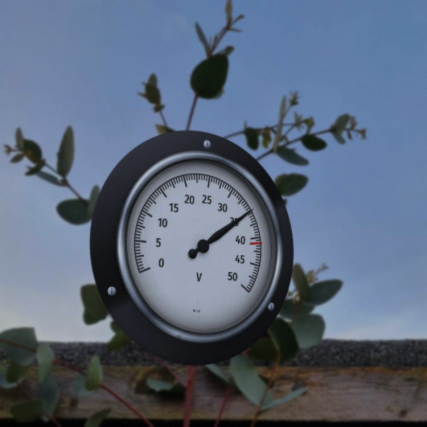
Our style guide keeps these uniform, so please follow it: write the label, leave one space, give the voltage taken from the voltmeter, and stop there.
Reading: 35 V
